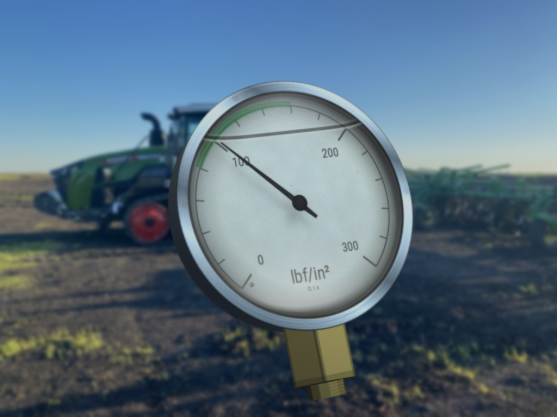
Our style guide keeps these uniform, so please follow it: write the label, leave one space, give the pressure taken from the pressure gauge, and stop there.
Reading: 100 psi
